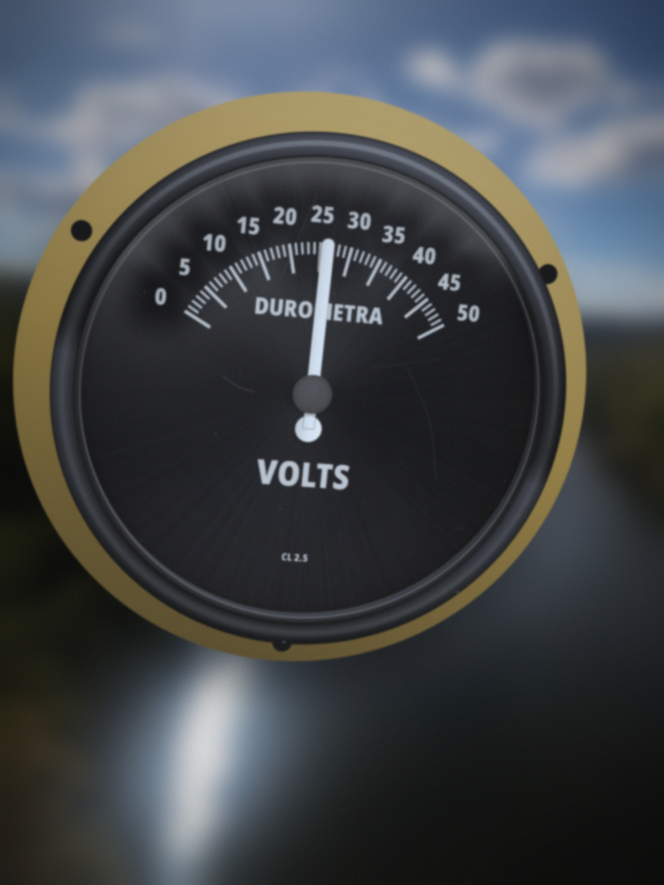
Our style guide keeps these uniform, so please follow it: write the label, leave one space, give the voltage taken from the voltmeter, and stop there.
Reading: 26 V
